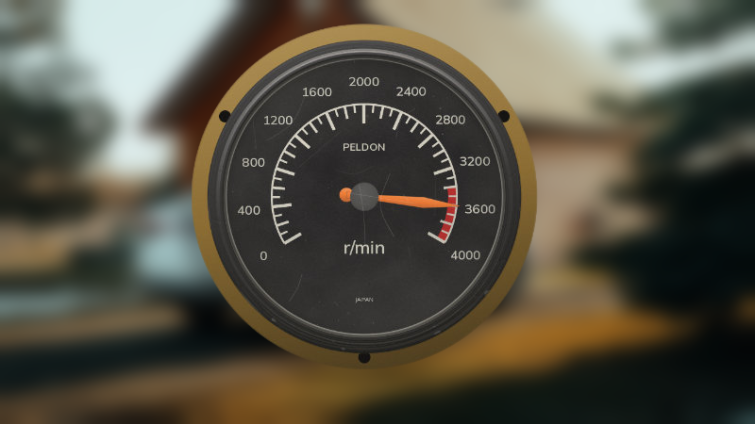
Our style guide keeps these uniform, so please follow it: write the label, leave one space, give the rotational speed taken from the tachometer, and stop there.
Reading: 3600 rpm
